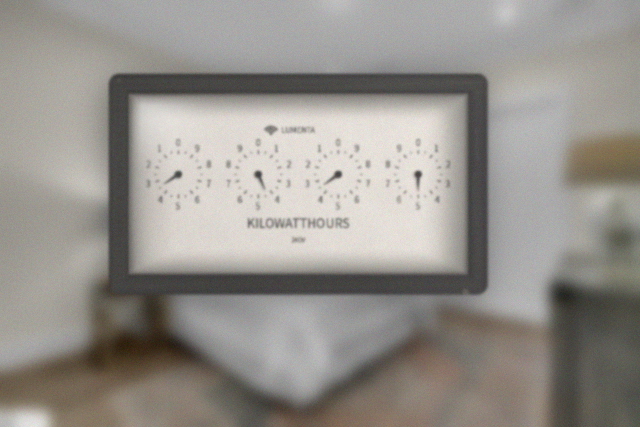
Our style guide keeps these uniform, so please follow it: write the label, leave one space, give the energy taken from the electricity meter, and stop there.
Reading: 3435 kWh
